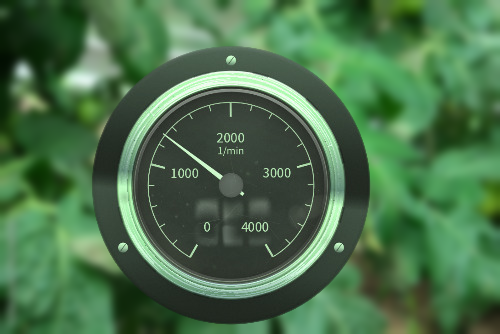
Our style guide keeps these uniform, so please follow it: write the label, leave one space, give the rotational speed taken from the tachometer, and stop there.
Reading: 1300 rpm
